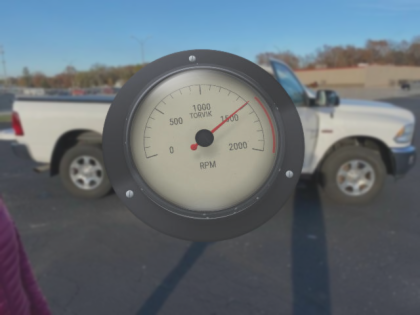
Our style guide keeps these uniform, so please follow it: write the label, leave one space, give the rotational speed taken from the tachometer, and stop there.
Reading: 1500 rpm
